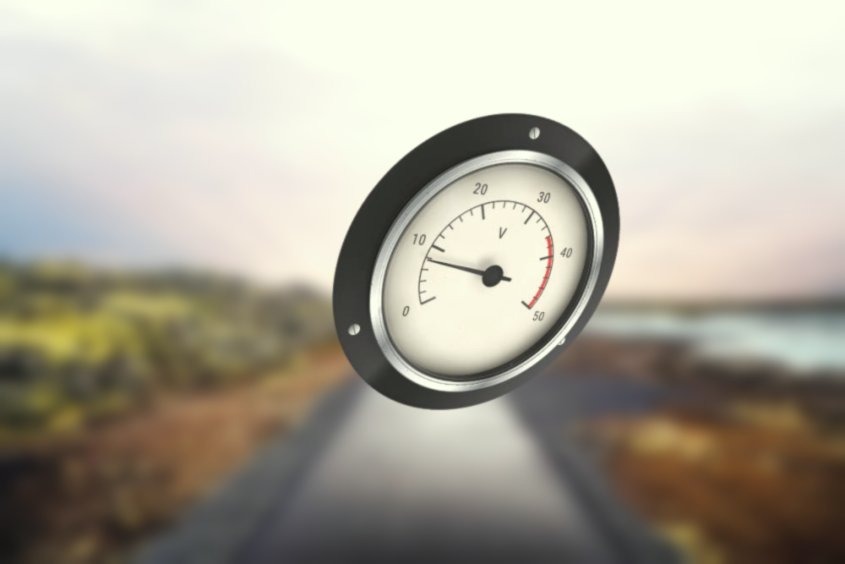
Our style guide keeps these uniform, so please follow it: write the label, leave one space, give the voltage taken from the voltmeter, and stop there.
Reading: 8 V
